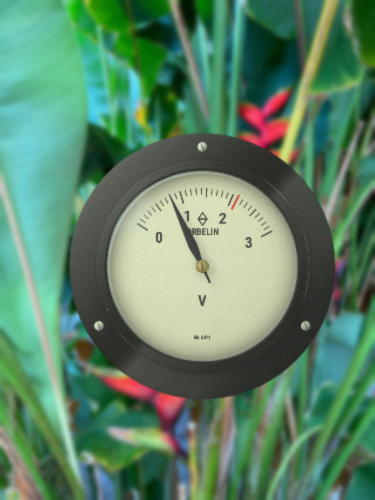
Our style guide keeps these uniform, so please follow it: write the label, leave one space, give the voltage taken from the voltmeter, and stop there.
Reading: 0.8 V
